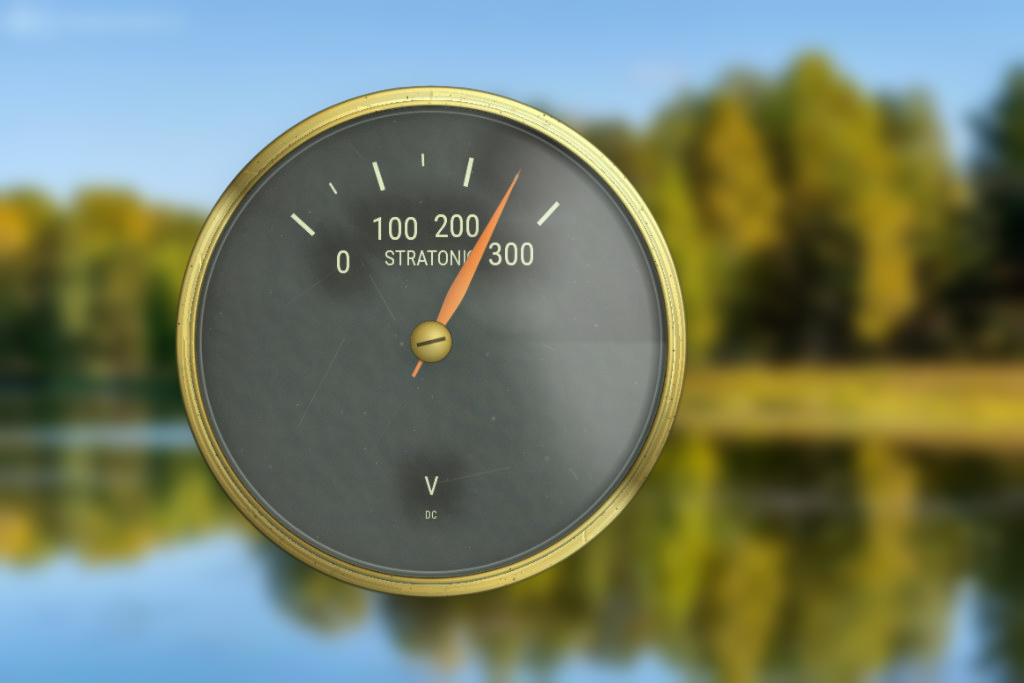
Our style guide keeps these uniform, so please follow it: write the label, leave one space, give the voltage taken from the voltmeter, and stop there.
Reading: 250 V
